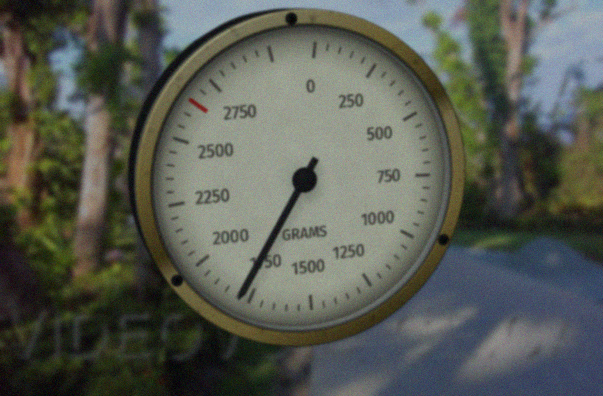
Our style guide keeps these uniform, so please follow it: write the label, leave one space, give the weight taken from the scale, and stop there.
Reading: 1800 g
